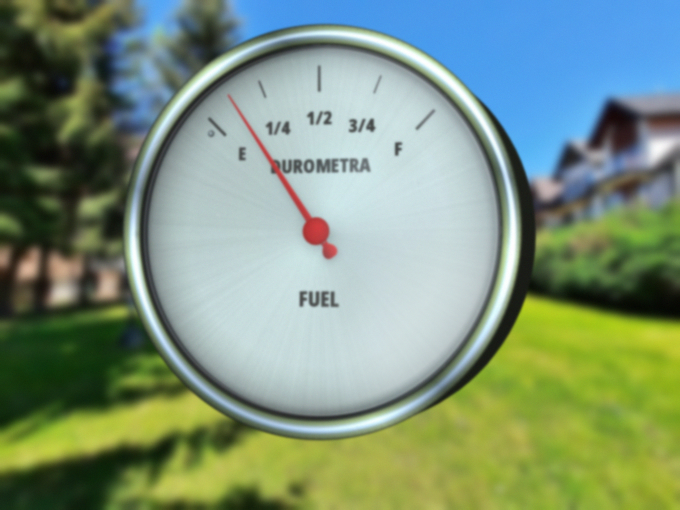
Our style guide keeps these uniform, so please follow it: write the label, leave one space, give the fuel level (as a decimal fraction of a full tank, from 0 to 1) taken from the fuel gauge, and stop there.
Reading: 0.125
